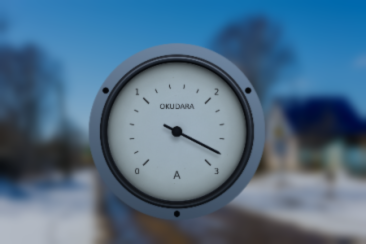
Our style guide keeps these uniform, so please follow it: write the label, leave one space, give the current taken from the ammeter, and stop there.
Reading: 2.8 A
